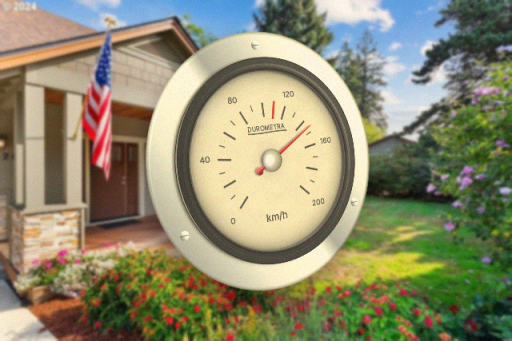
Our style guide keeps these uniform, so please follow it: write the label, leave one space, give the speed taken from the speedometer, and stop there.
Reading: 145 km/h
